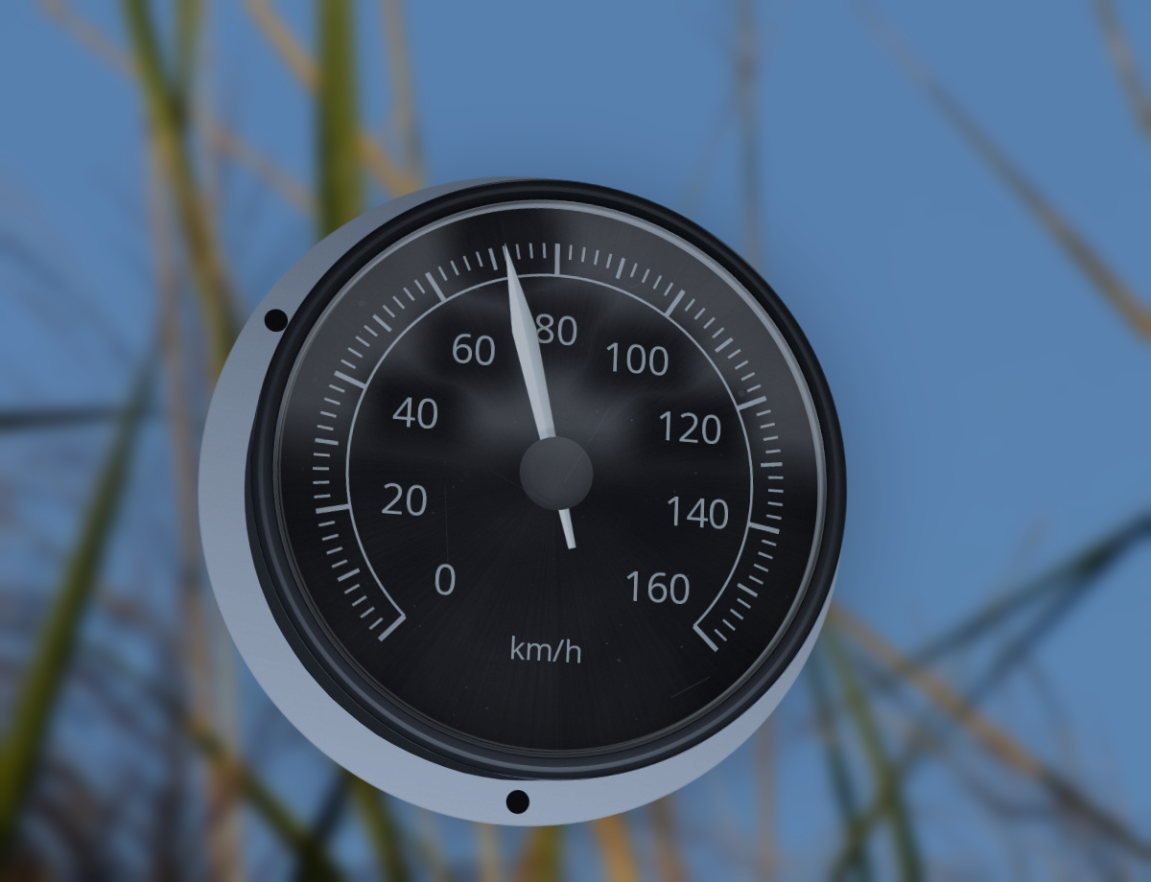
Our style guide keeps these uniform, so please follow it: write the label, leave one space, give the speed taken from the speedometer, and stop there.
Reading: 72 km/h
